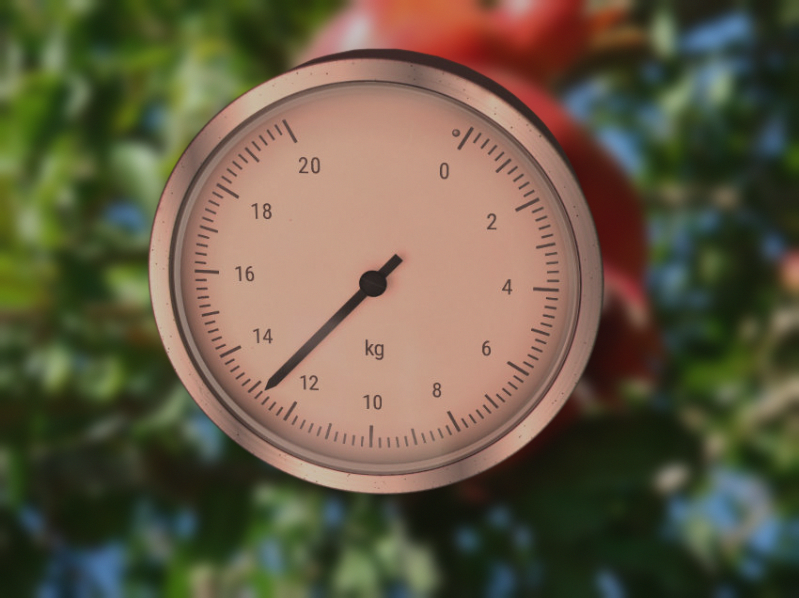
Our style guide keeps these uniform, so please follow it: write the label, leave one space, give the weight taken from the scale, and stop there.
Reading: 12.8 kg
